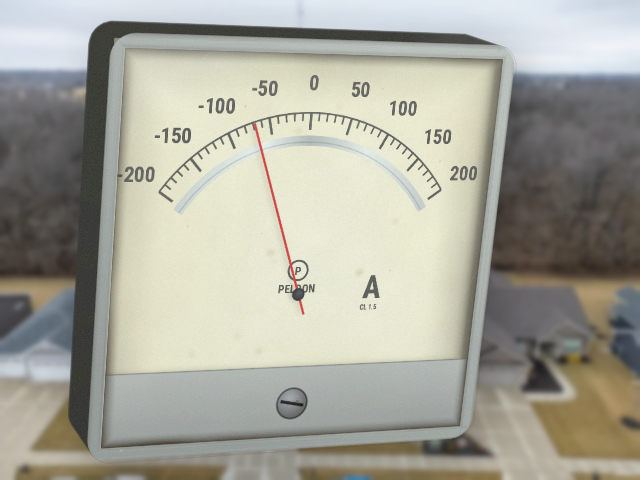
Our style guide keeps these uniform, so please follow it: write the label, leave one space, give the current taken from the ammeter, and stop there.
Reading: -70 A
